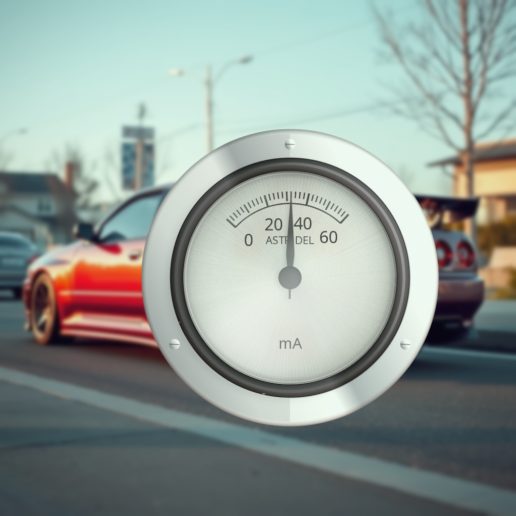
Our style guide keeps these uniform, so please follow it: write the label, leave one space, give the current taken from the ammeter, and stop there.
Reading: 32 mA
